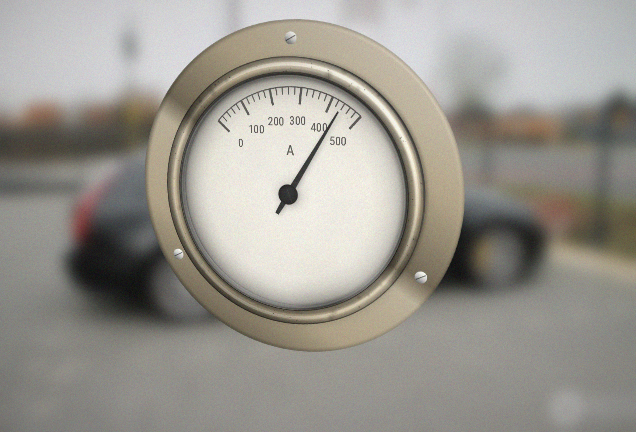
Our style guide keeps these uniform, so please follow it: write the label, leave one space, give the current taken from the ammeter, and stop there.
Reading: 440 A
